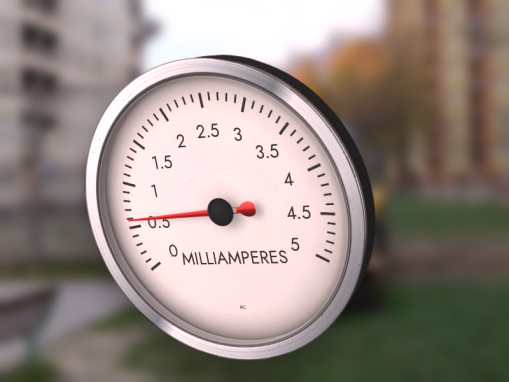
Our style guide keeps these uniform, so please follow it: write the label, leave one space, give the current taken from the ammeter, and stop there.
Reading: 0.6 mA
